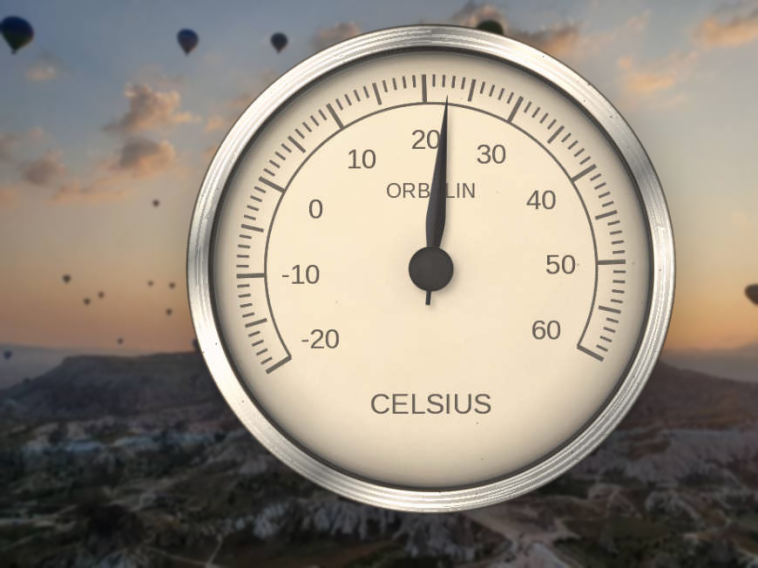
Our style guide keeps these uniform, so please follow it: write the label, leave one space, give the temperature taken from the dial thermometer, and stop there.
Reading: 22.5 °C
